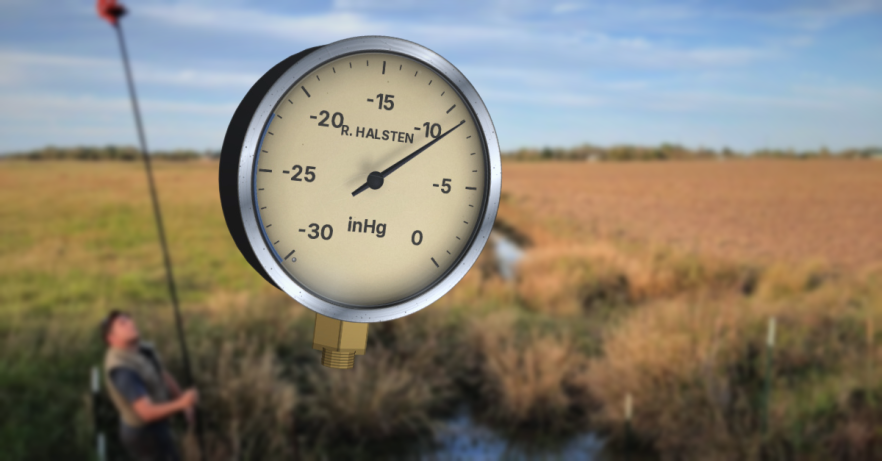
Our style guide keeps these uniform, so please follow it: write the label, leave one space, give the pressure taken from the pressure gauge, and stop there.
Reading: -9 inHg
